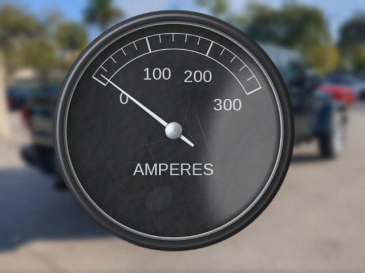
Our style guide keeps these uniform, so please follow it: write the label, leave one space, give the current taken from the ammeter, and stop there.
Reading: 10 A
